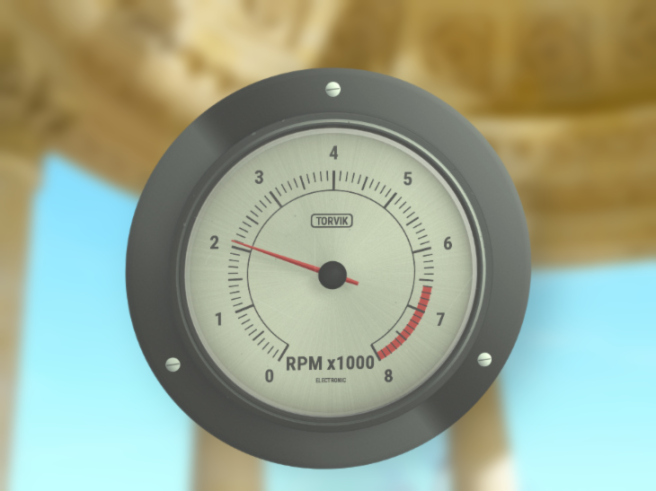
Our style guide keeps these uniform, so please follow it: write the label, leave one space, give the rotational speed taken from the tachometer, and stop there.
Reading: 2100 rpm
